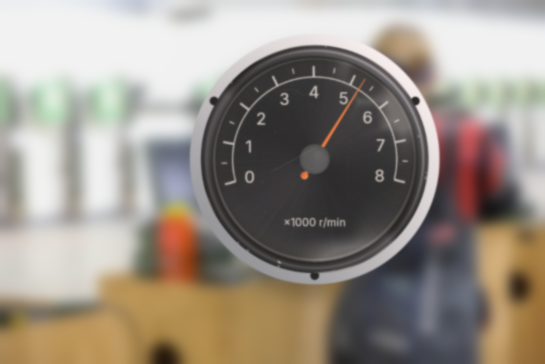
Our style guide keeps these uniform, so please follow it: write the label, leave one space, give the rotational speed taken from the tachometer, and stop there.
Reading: 5250 rpm
